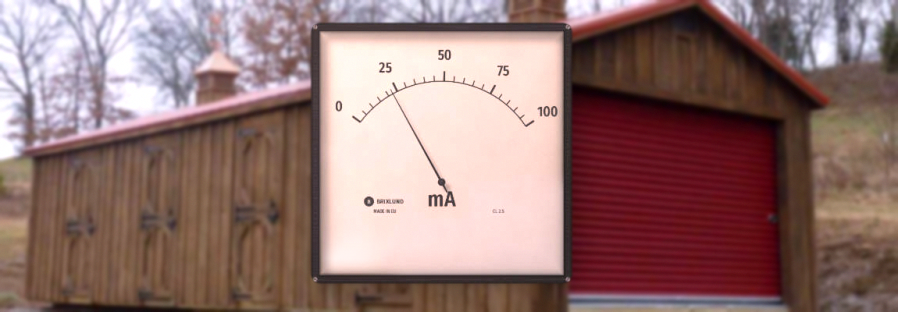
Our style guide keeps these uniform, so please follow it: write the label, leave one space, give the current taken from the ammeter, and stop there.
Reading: 22.5 mA
